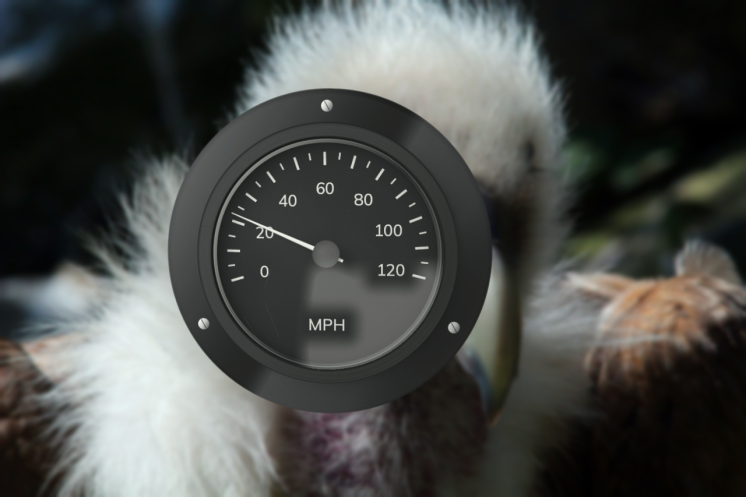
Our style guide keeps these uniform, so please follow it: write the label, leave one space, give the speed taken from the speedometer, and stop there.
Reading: 22.5 mph
